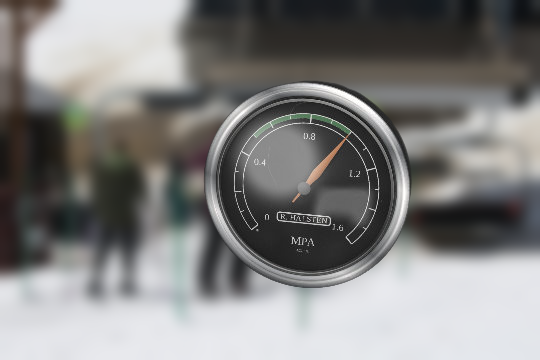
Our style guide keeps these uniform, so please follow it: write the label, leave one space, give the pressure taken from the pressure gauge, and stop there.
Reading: 1 MPa
